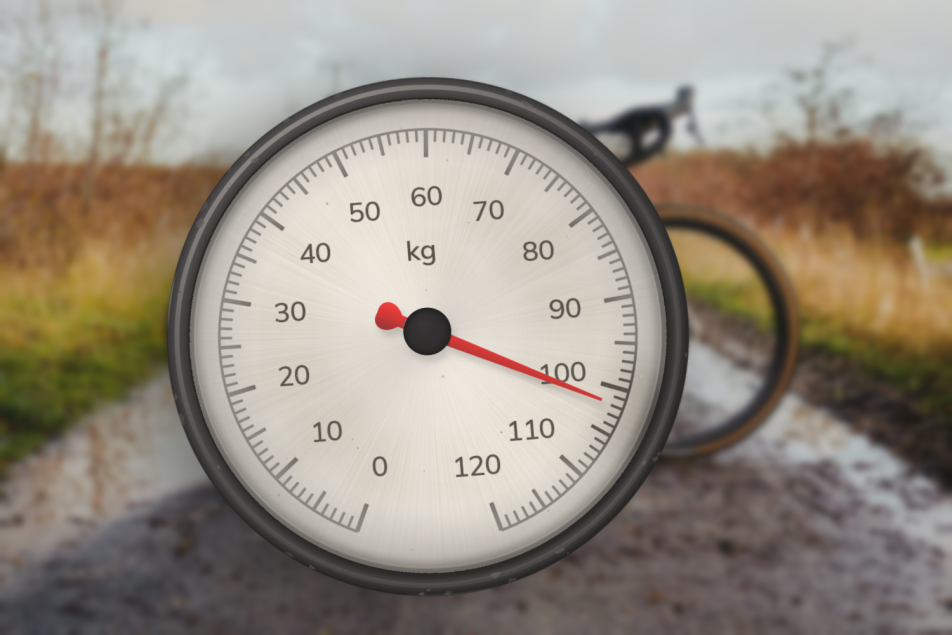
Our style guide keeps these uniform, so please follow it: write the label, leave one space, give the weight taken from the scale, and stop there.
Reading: 102 kg
